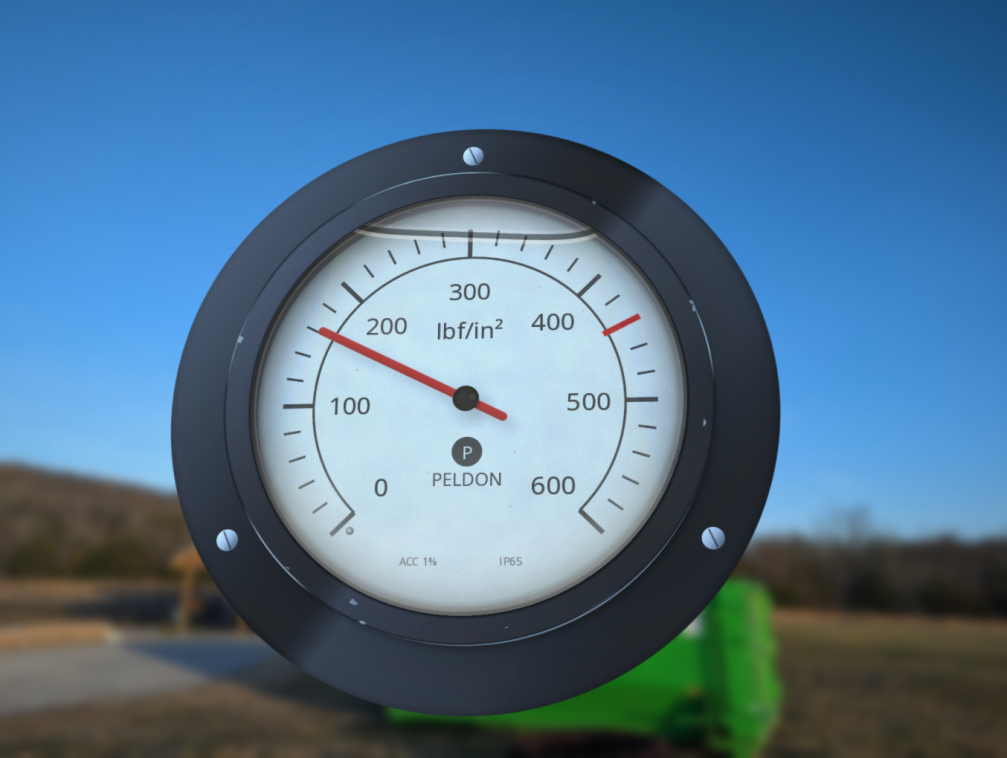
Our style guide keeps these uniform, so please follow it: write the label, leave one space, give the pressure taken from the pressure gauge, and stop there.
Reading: 160 psi
